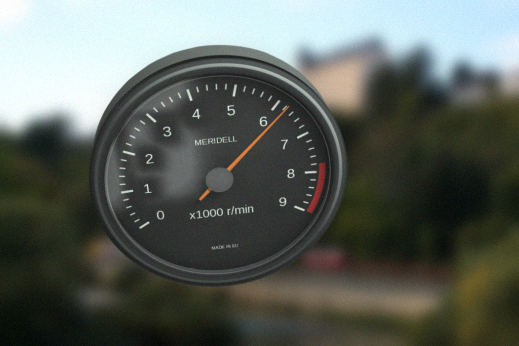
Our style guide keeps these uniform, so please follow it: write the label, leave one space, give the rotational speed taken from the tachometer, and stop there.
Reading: 6200 rpm
